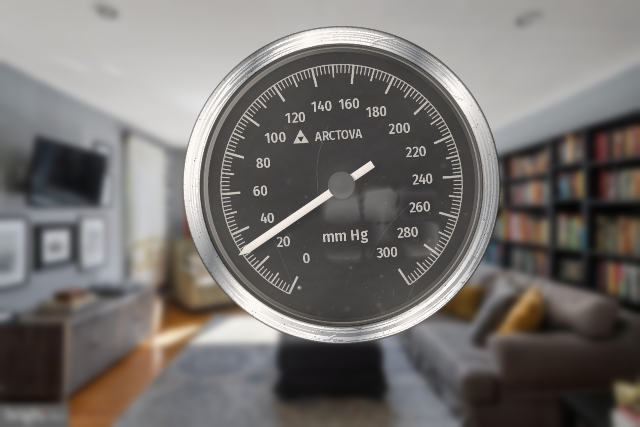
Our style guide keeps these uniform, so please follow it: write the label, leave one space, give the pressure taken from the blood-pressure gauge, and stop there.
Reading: 30 mmHg
